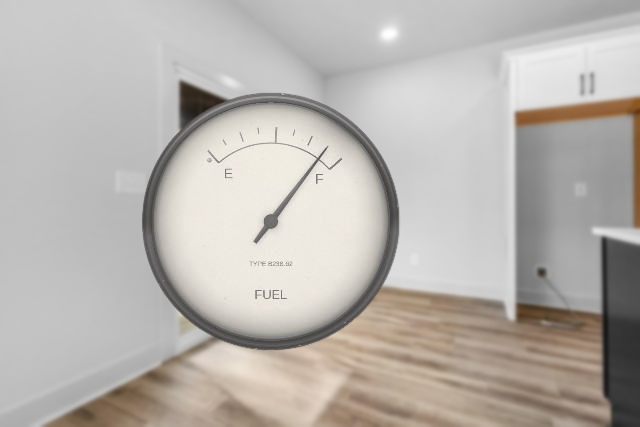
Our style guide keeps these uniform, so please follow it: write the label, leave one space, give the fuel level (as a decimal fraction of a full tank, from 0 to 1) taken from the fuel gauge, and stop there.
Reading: 0.875
